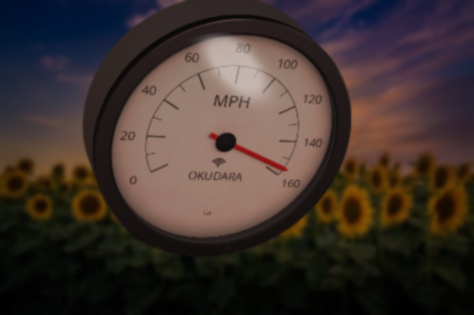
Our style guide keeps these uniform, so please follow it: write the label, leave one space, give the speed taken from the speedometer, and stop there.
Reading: 155 mph
